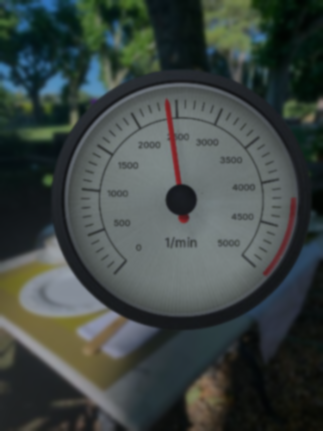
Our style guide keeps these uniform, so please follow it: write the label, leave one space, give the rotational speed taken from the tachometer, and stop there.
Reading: 2400 rpm
